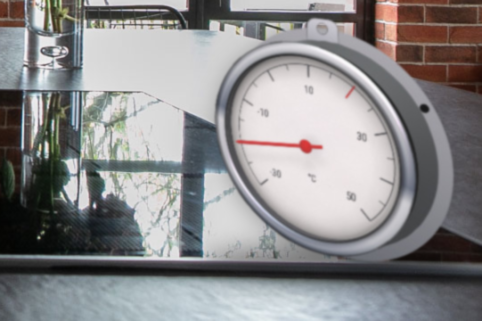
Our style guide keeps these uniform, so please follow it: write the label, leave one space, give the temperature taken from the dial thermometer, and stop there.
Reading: -20 °C
